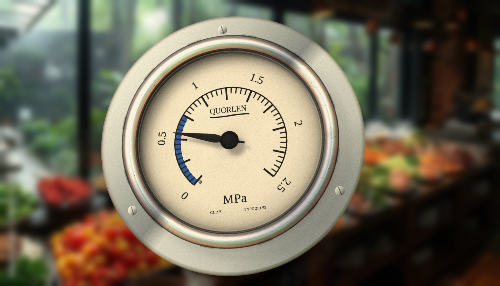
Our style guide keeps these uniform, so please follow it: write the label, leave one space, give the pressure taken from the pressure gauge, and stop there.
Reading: 0.55 MPa
